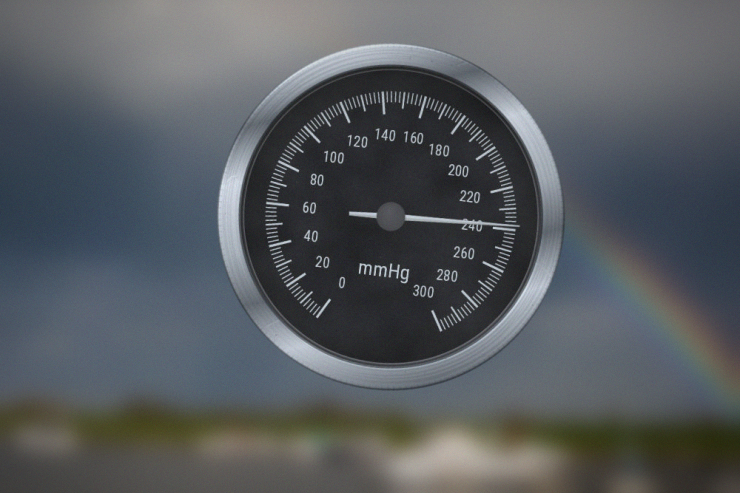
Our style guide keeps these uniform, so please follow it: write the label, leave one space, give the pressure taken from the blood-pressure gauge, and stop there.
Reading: 238 mmHg
